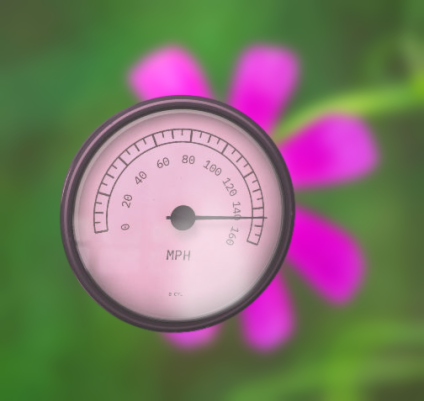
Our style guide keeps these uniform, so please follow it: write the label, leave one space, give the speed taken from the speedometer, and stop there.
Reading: 145 mph
